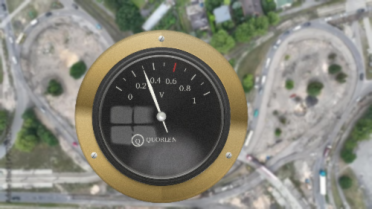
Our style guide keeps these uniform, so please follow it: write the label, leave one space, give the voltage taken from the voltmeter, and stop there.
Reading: 0.3 V
